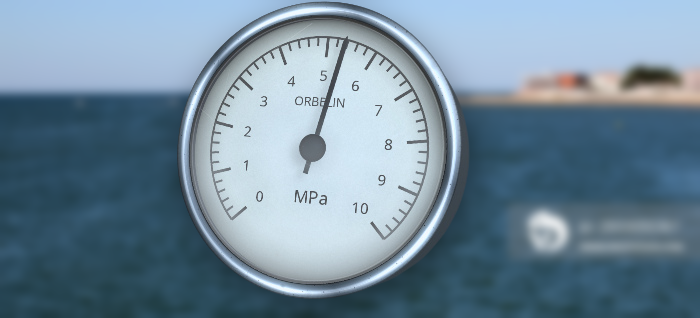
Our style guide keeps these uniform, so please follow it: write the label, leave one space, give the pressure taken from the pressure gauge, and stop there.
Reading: 5.4 MPa
